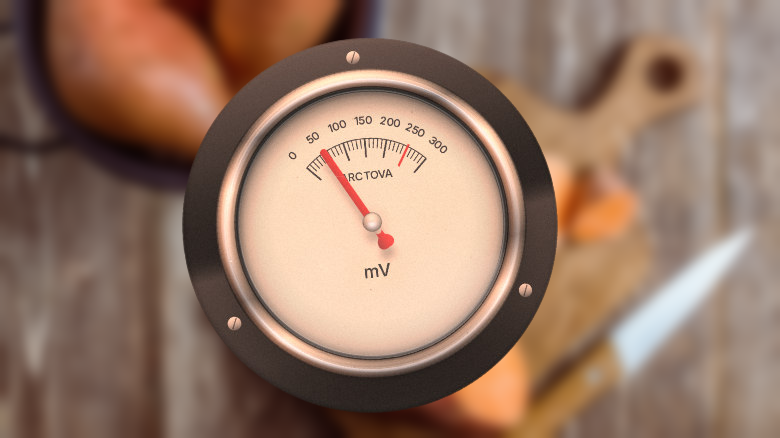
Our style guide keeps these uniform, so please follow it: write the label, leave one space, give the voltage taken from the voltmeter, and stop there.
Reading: 50 mV
